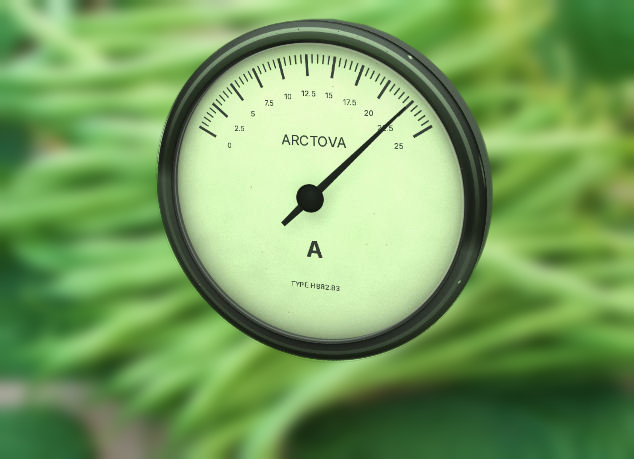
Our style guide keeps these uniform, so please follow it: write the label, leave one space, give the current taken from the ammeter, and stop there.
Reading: 22.5 A
